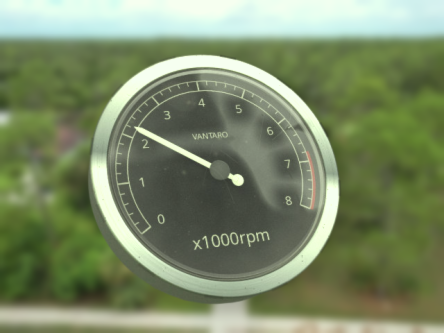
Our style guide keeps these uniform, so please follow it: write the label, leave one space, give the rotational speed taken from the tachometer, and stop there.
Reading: 2200 rpm
